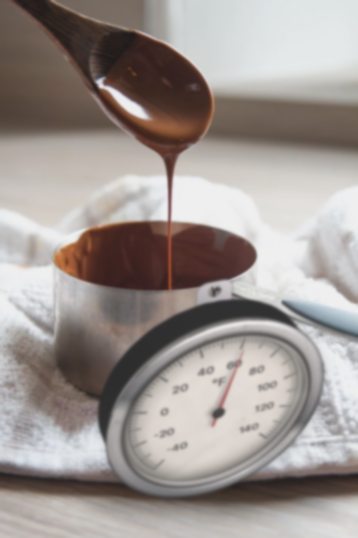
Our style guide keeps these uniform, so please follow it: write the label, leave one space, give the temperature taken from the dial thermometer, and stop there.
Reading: 60 °F
